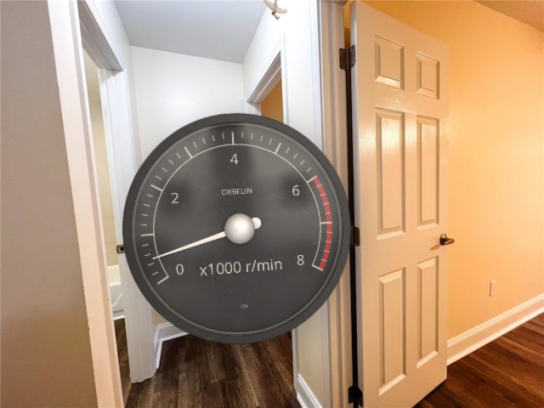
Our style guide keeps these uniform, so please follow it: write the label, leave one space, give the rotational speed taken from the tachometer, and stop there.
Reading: 500 rpm
